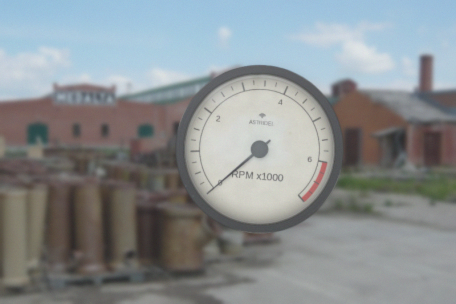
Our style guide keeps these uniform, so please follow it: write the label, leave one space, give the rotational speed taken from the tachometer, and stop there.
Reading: 0 rpm
